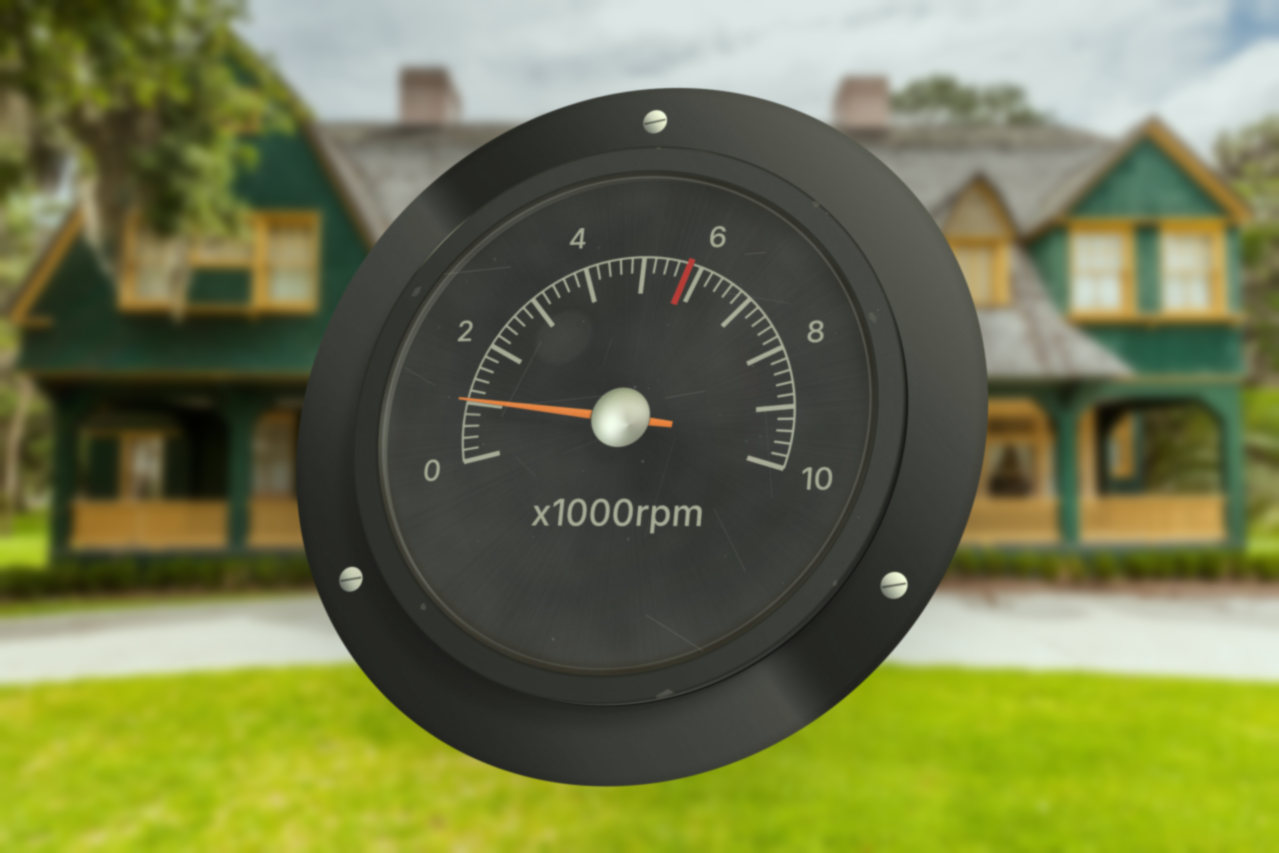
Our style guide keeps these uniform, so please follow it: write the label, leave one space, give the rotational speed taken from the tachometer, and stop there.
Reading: 1000 rpm
